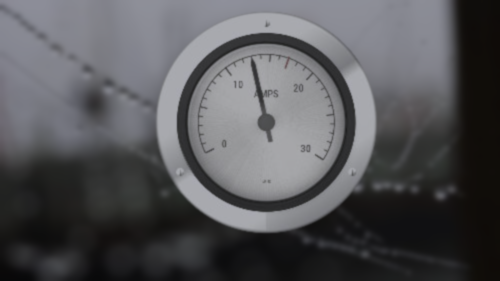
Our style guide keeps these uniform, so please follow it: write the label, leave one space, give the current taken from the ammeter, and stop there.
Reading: 13 A
